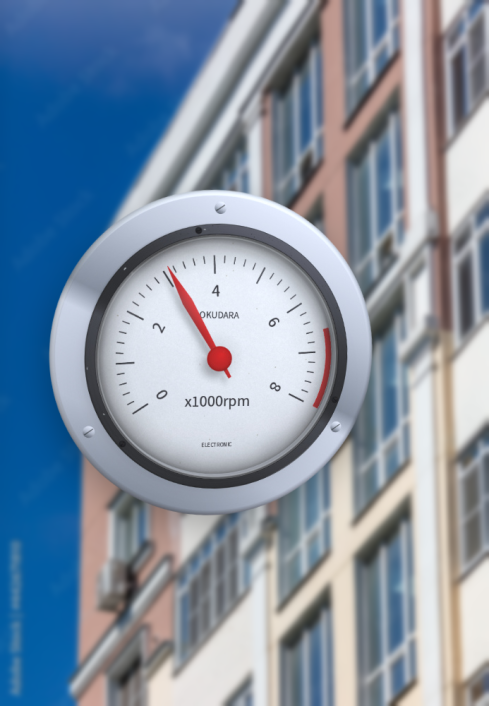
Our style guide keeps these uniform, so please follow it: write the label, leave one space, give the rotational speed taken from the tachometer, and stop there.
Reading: 3100 rpm
